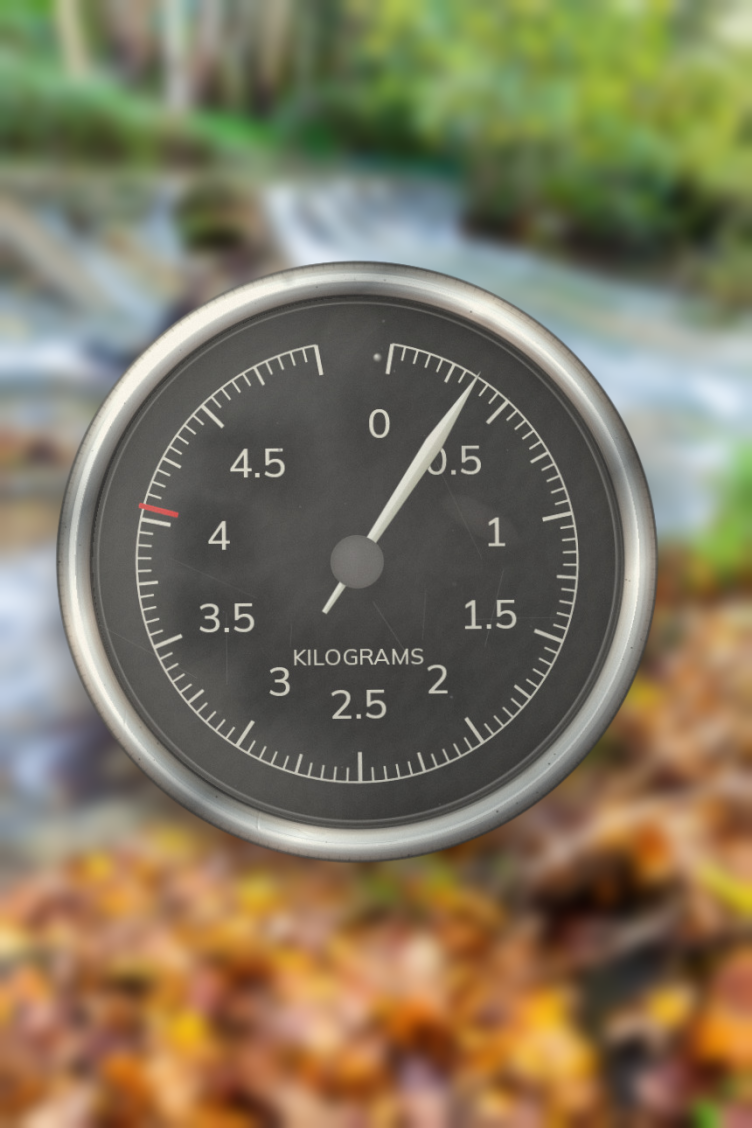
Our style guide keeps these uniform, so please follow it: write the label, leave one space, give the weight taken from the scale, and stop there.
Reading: 0.35 kg
